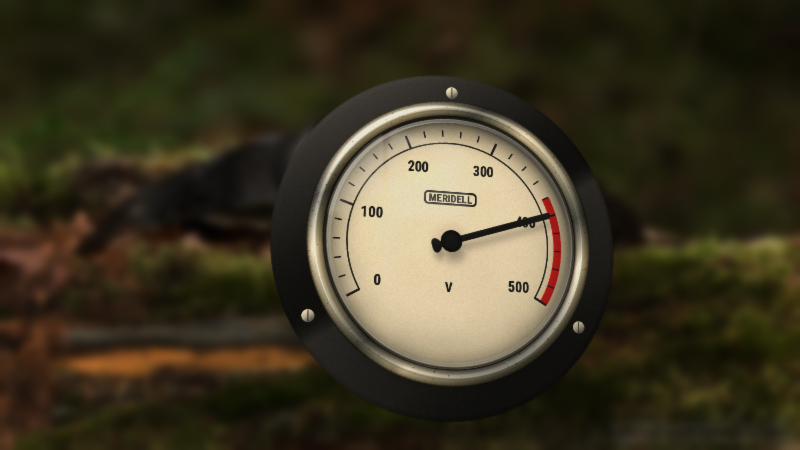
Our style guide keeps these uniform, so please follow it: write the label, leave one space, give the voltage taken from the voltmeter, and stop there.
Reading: 400 V
